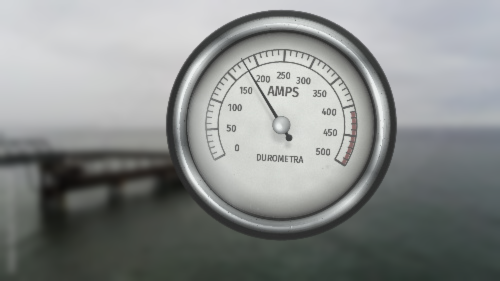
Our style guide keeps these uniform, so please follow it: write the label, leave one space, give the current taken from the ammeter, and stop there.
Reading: 180 A
